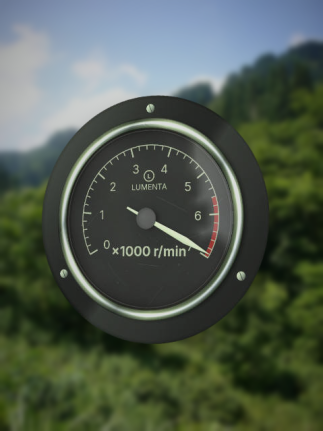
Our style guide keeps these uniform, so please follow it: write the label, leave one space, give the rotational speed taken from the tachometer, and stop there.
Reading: 6900 rpm
